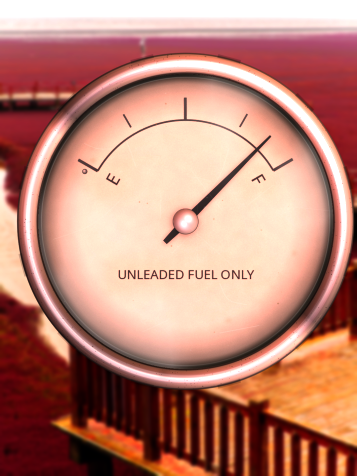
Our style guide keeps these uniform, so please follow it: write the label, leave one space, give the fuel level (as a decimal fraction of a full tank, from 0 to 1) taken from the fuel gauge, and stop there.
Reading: 0.875
